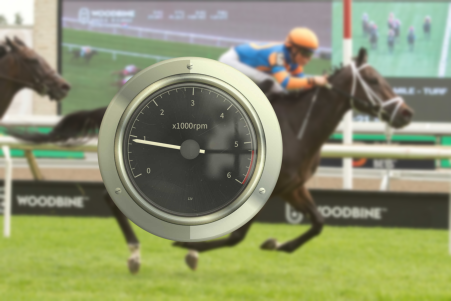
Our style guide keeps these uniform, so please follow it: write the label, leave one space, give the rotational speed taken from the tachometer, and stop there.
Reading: 900 rpm
